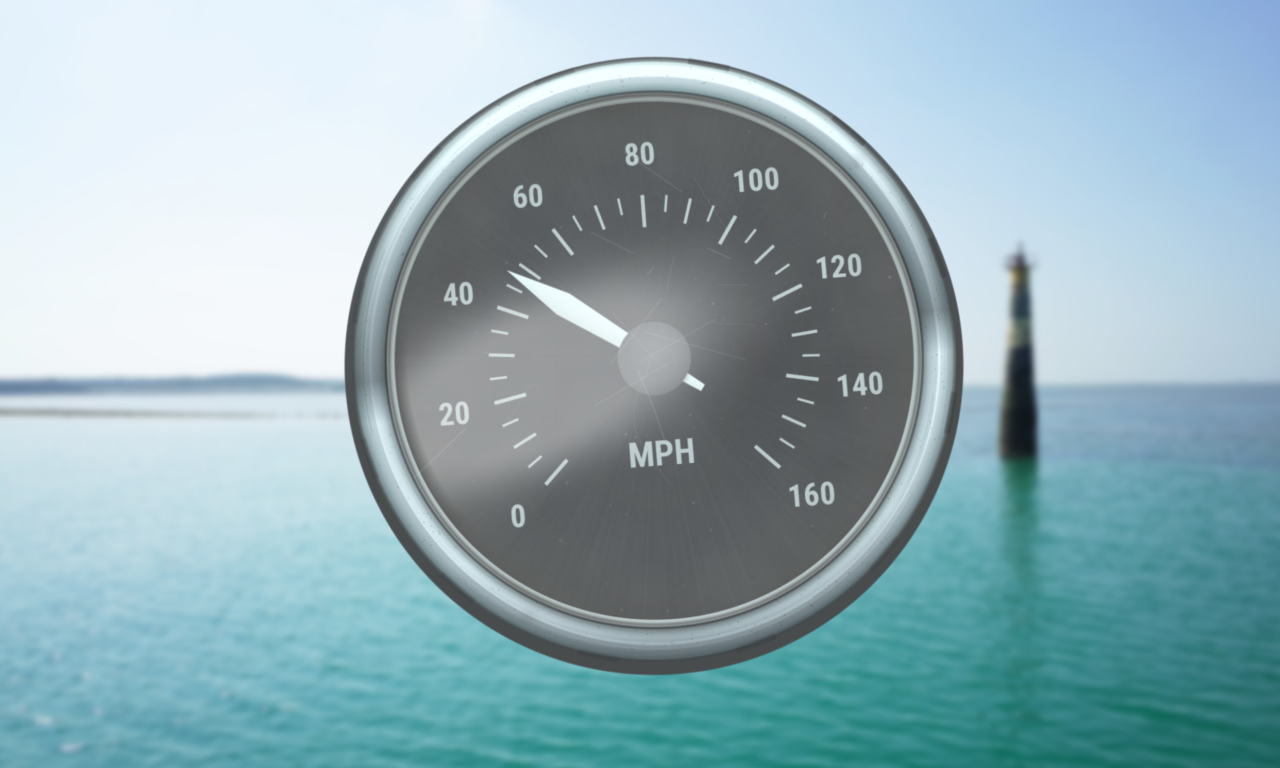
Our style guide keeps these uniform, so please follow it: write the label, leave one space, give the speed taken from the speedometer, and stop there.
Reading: 47.5 mph
